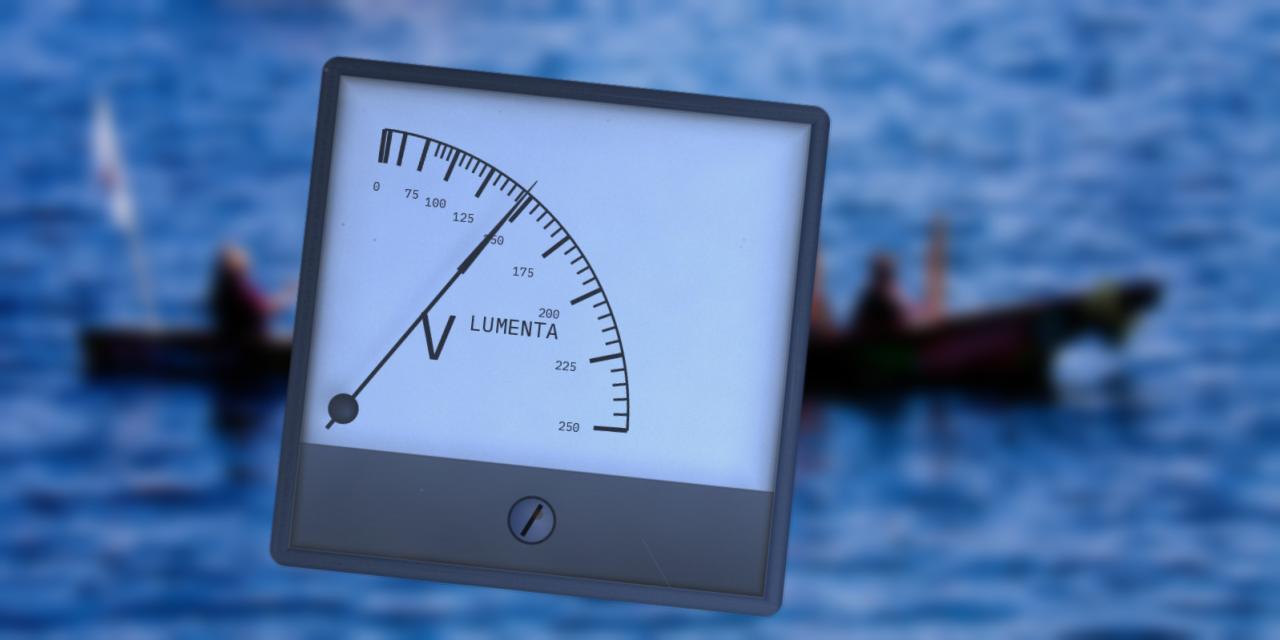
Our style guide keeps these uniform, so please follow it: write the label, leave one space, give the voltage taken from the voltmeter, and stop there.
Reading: 147.5 V
